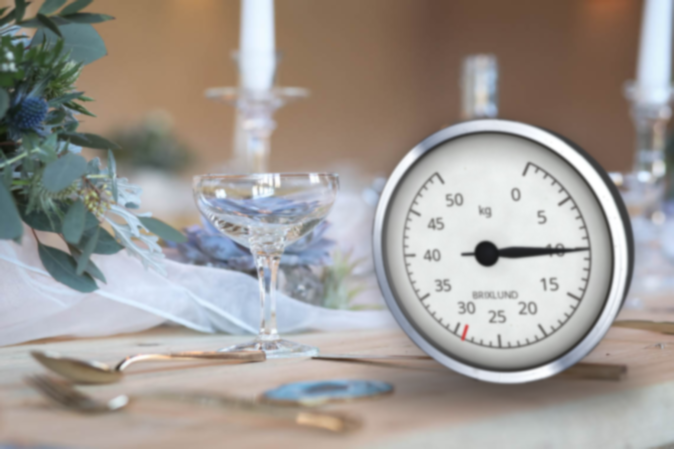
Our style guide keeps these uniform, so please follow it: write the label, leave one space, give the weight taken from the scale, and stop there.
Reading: 10 kg
